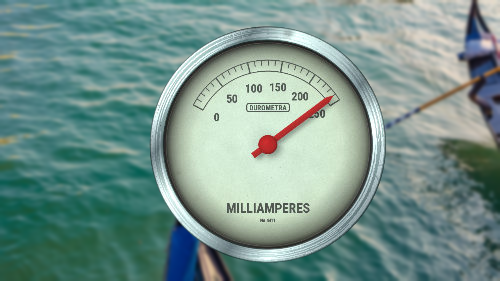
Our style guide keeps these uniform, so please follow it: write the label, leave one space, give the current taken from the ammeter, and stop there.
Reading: 240 mA
